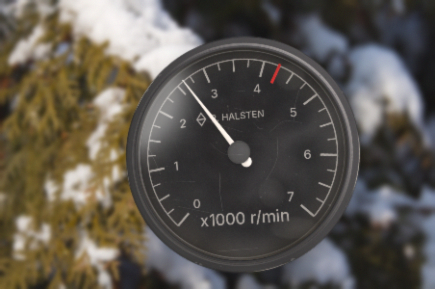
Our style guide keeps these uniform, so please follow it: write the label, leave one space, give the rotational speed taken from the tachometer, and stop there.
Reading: 2625 rpm
